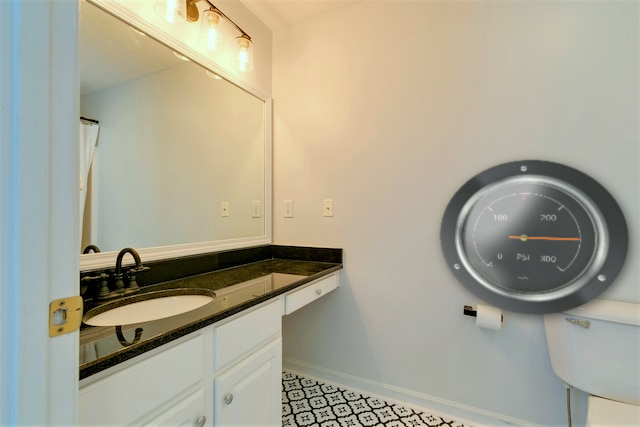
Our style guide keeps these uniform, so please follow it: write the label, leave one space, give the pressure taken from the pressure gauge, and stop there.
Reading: 250 psi
